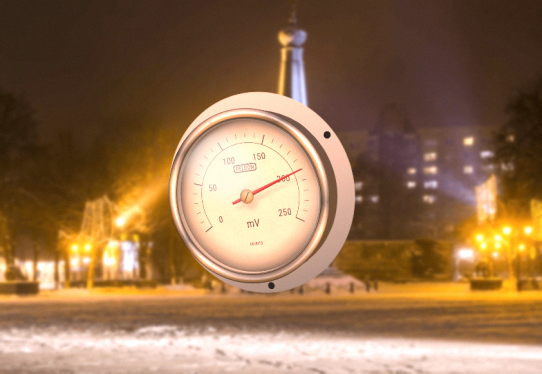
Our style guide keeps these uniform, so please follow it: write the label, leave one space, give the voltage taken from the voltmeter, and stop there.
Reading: 200 mV
